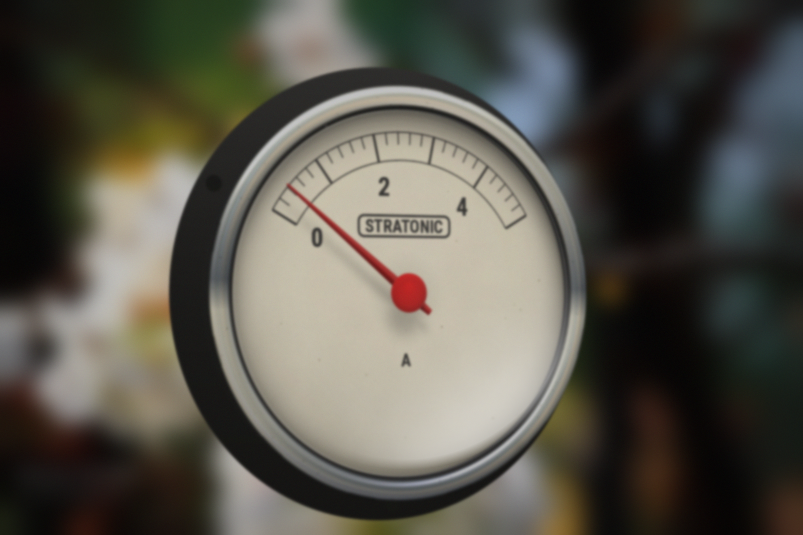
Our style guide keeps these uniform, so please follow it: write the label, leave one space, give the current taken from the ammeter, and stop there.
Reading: 0.4 A
